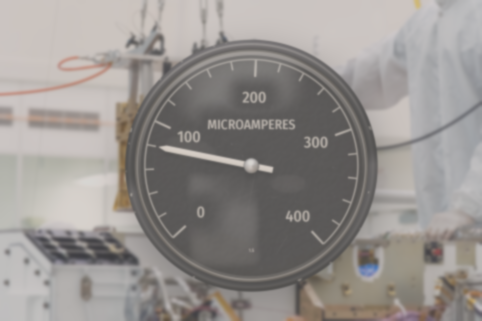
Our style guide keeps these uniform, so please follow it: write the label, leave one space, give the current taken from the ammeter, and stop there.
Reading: 80 µA
